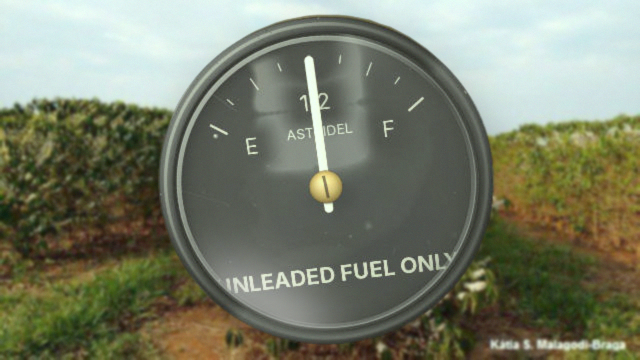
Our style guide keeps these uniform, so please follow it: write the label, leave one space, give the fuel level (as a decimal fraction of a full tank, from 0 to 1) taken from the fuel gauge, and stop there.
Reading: 0.5
